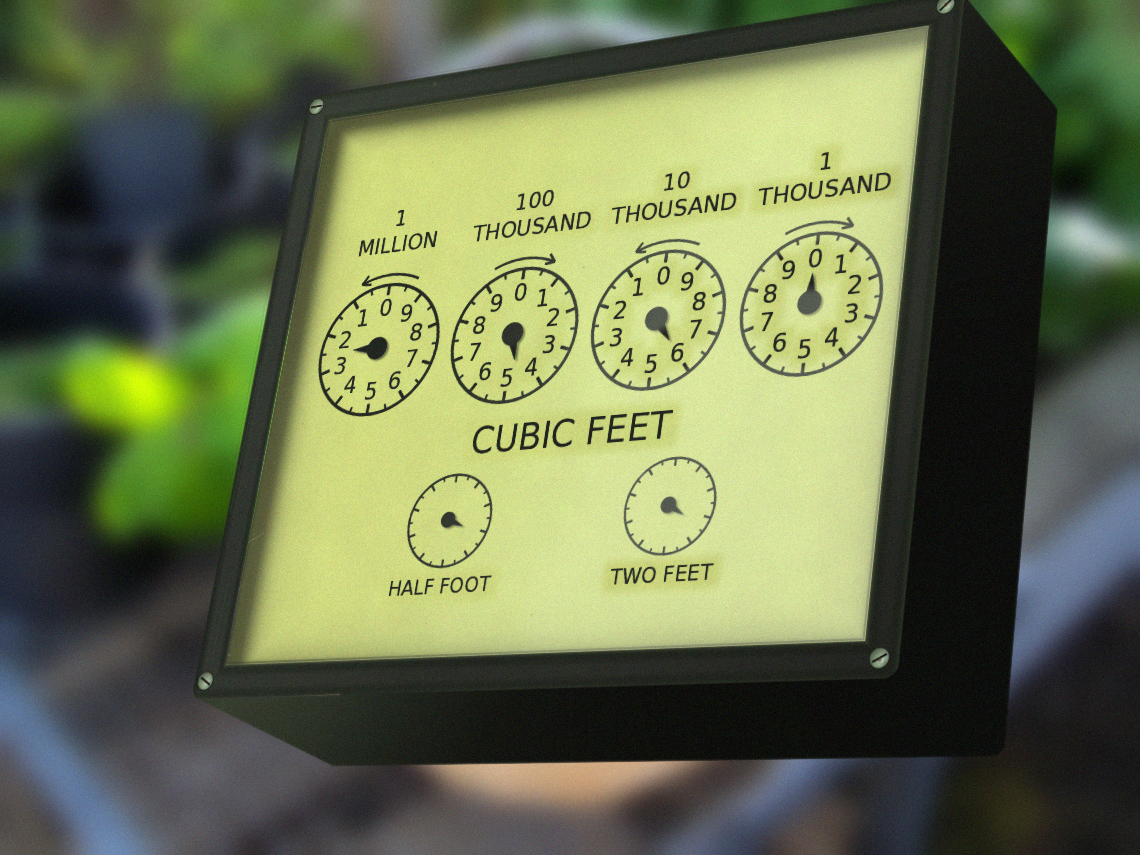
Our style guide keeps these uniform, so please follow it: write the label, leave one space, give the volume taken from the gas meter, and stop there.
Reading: 246000 ft³
